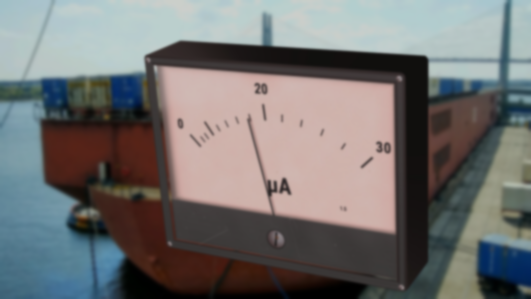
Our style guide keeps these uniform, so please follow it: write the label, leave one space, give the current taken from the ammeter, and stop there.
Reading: 18 µA
